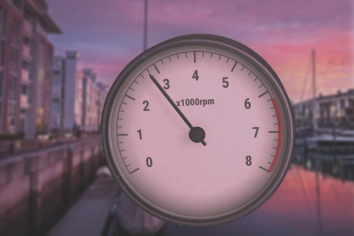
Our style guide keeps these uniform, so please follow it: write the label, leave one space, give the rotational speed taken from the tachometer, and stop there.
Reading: 2800 rpm
